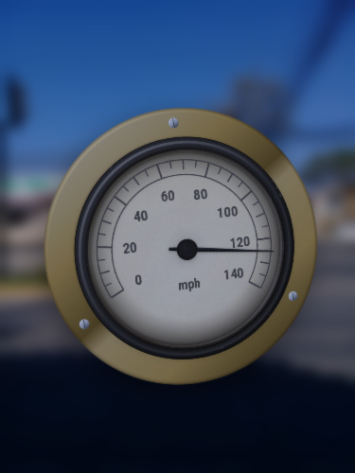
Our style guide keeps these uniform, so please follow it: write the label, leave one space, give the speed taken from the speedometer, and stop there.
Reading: 125 mph
